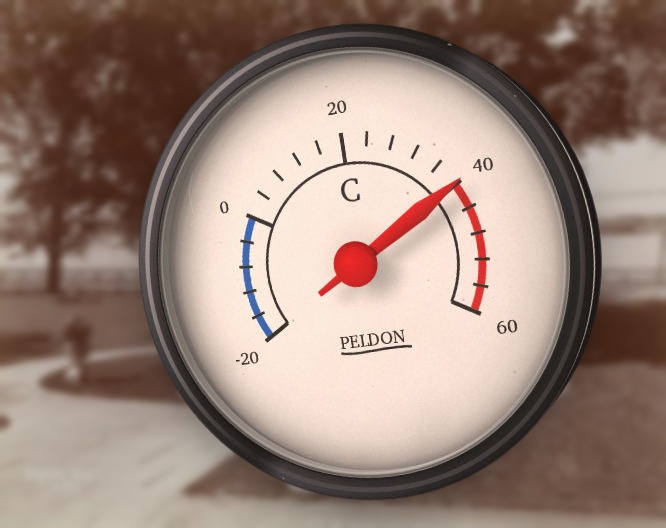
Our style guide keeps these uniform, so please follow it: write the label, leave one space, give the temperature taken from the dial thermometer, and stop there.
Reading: 40 °C
